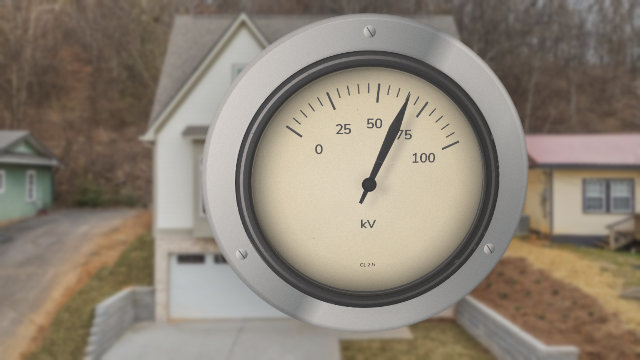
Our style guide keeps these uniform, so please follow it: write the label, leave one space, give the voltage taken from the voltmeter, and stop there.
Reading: 65 kV
